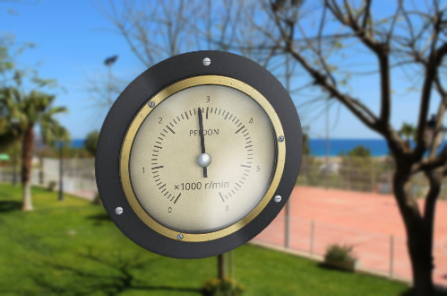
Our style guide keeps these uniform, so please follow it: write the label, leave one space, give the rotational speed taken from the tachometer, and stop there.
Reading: 2800 rpm
